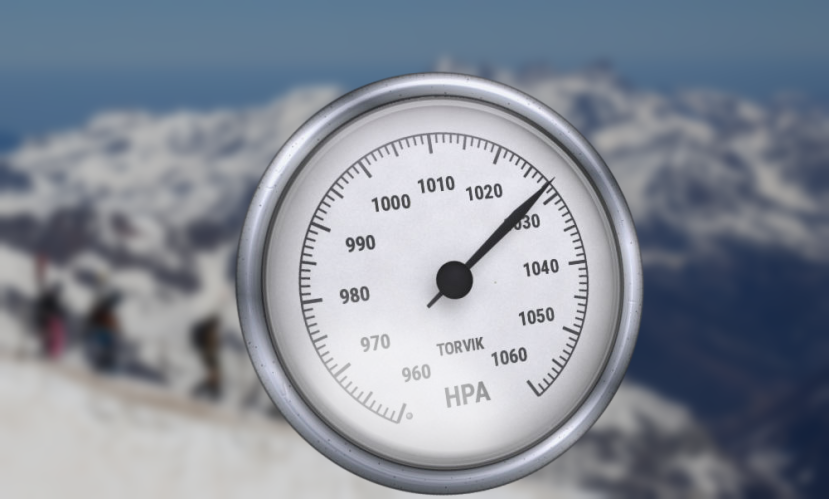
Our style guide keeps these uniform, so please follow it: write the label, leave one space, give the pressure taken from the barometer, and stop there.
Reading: 1028 hPa
